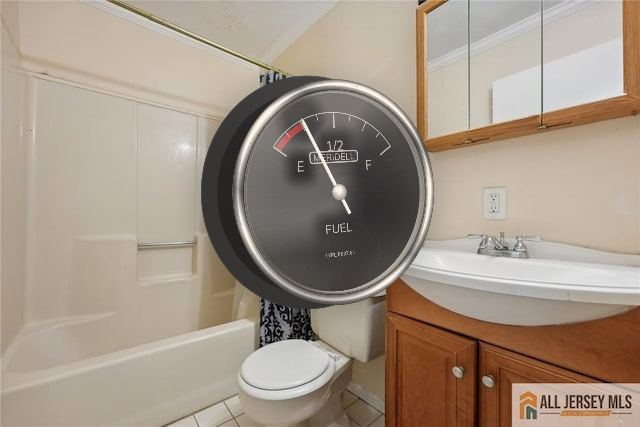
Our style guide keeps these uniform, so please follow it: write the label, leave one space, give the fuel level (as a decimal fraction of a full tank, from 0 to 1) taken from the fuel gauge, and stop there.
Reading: 0.25
